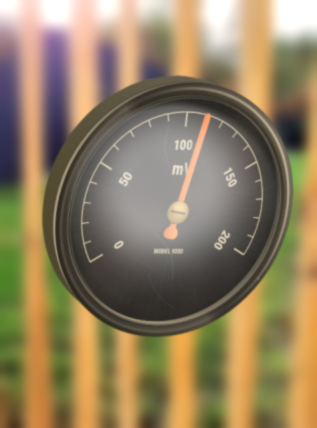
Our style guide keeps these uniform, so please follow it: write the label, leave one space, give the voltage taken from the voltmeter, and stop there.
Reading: 110 mV
